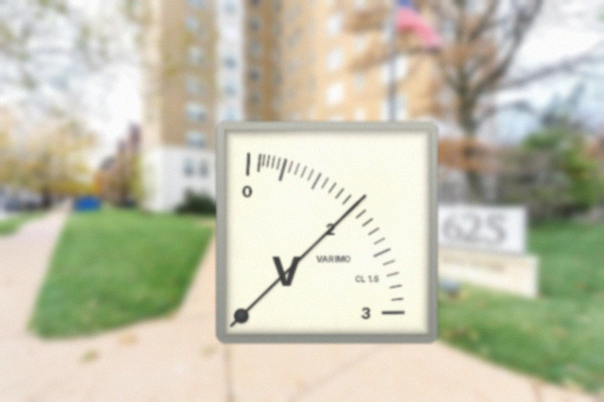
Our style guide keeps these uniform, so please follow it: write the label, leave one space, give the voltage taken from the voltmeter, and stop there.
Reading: 2 V
